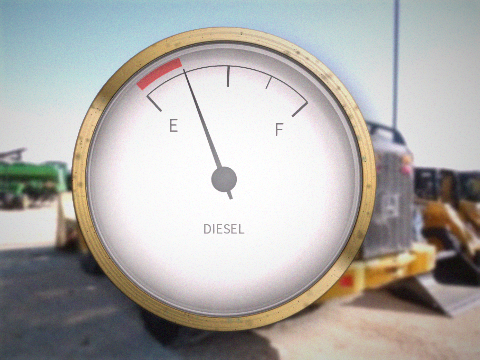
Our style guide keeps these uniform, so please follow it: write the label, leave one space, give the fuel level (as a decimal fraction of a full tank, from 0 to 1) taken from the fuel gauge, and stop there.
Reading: 0.25
